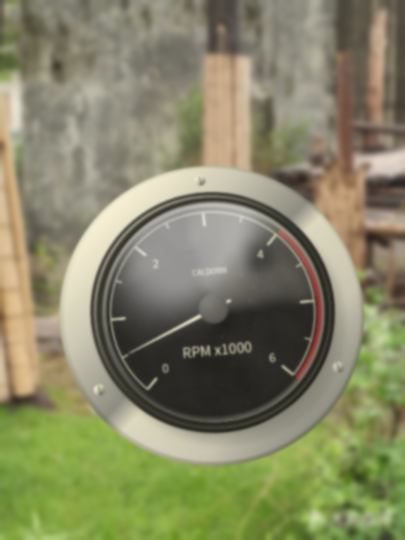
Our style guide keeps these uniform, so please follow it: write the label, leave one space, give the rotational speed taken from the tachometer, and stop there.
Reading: 500 rpm
